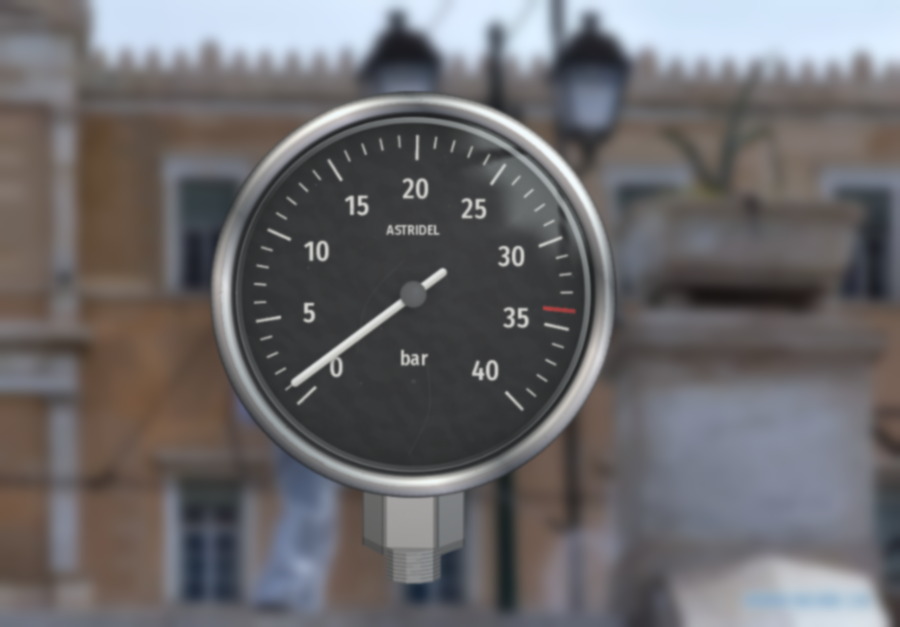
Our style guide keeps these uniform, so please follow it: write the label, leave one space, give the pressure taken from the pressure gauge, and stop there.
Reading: 1 bar
